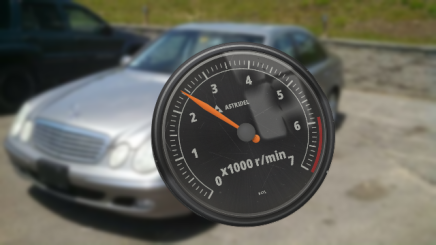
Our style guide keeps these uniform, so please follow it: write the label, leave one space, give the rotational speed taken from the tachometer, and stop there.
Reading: 2400 rpm
